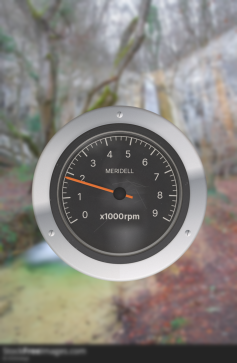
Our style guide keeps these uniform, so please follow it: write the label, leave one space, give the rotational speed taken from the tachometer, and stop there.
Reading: 1800 rpm
